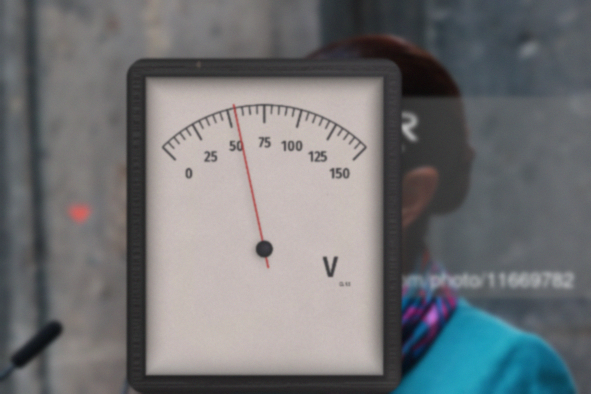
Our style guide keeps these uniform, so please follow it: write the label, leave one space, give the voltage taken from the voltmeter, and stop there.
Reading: 55 V
